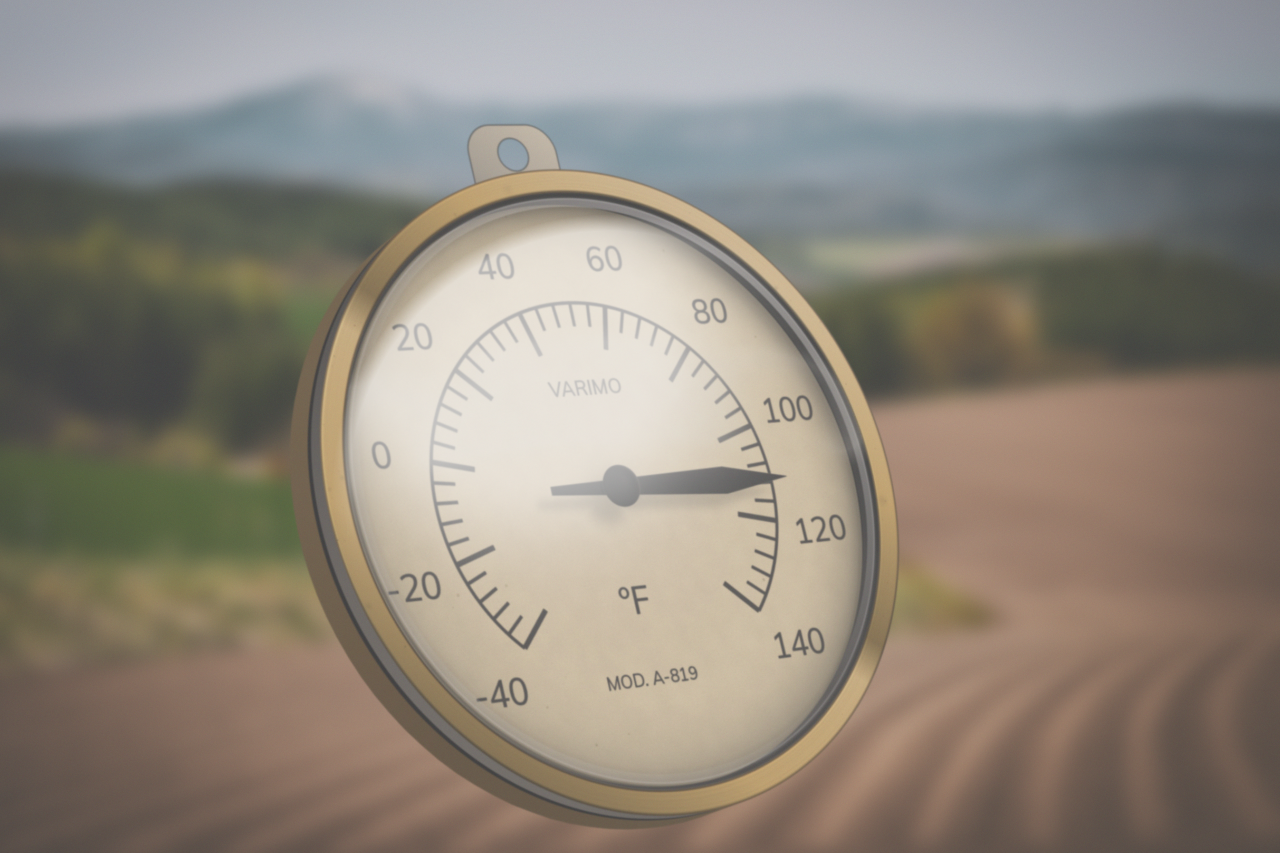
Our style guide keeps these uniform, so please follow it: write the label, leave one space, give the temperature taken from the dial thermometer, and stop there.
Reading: 112 °F
